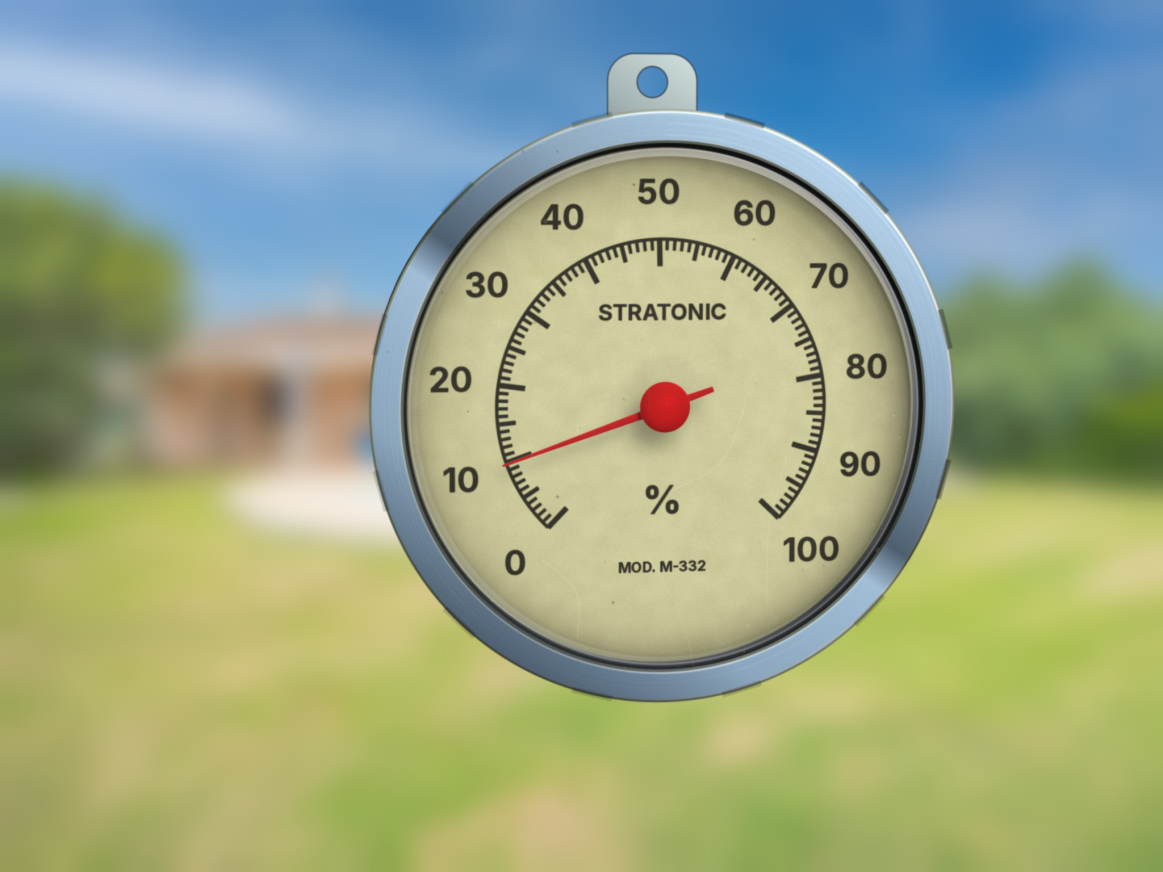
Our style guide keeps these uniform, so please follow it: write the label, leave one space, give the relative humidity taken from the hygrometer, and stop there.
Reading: 10 %
